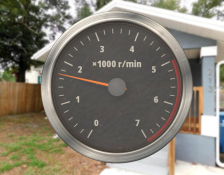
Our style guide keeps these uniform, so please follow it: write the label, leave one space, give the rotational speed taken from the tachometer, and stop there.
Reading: 1700 rpm
